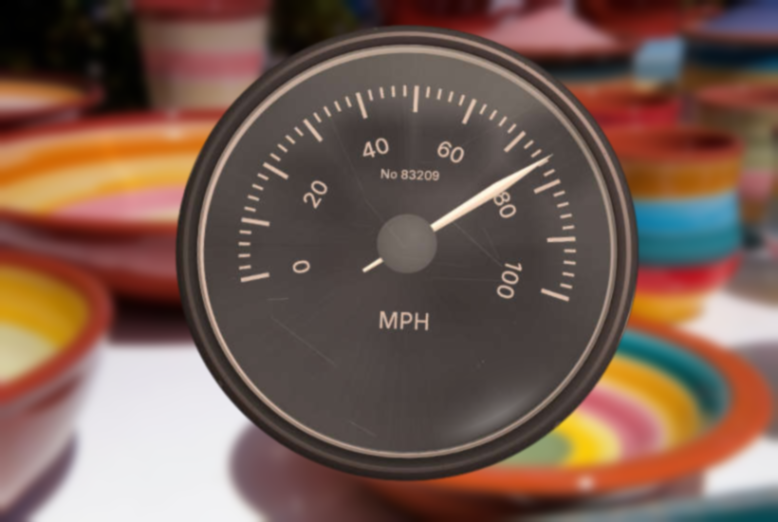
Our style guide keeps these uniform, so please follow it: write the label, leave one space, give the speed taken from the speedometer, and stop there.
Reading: 76 mph
